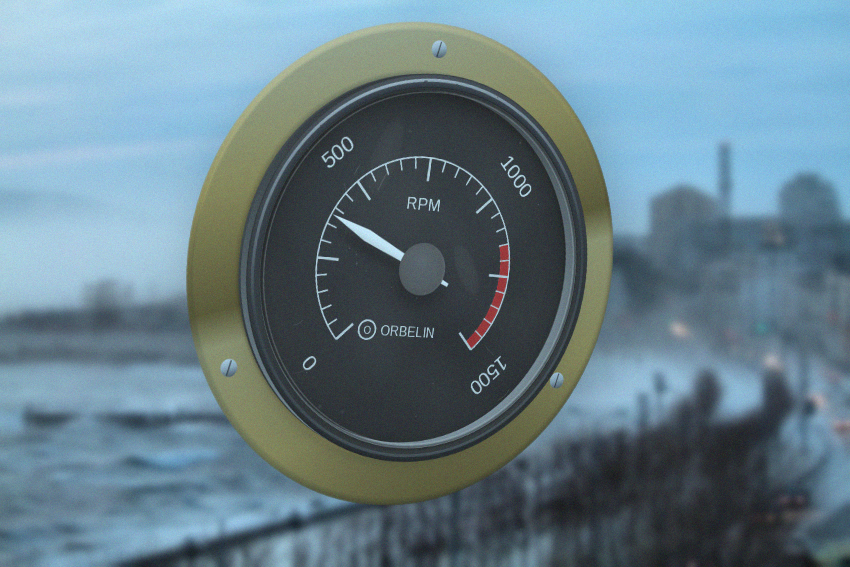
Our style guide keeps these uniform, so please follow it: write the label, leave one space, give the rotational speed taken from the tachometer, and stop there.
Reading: 375 rpm
